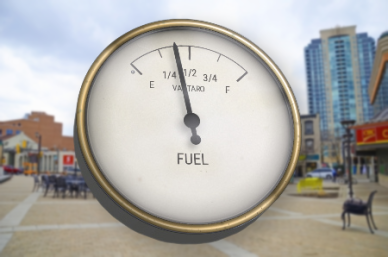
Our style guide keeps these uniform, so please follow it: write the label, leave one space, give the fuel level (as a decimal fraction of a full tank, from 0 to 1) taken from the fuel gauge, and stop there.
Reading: 0.375
